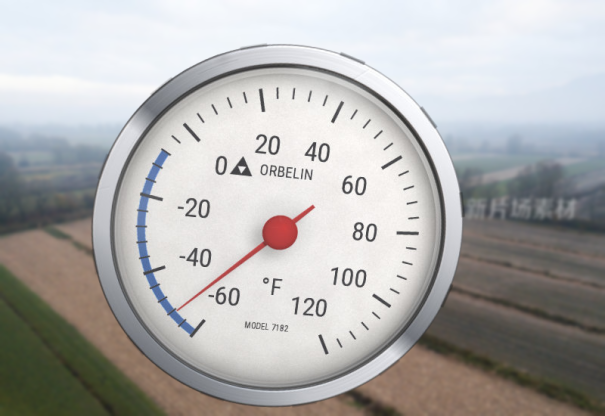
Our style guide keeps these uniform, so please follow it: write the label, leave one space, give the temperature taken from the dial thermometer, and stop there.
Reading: -52 °F
